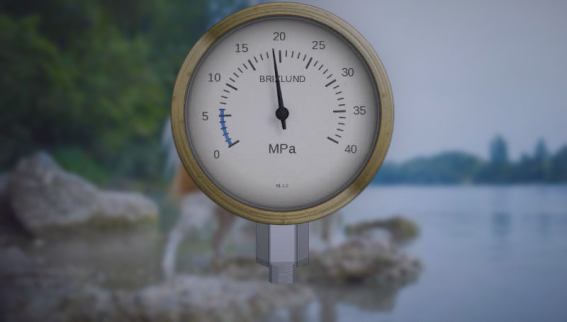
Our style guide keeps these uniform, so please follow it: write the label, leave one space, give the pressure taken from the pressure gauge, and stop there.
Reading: 19 MPa
